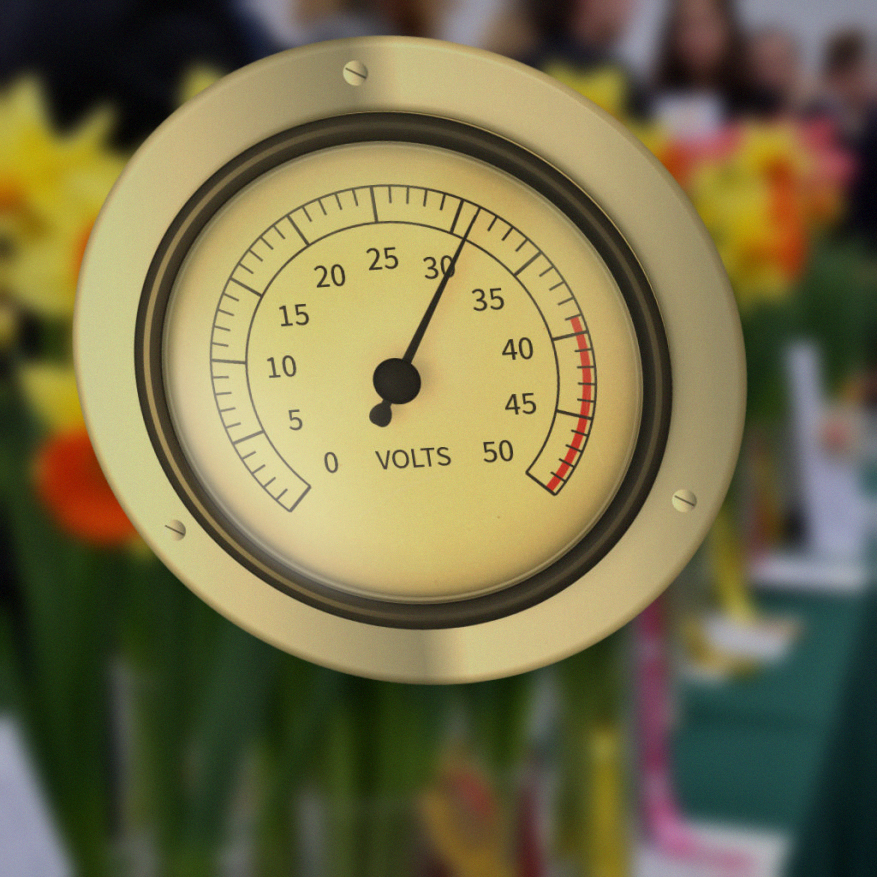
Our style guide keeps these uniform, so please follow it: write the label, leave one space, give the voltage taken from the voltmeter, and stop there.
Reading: 31 V
